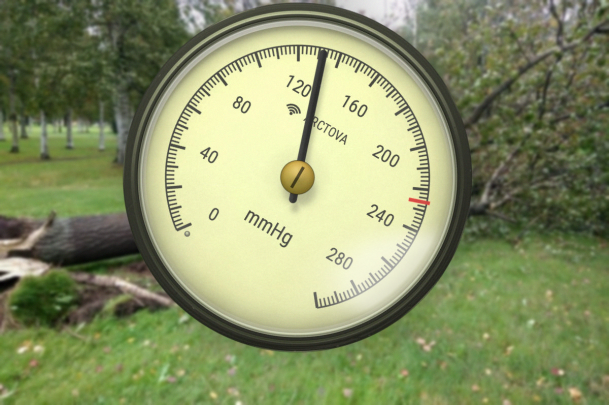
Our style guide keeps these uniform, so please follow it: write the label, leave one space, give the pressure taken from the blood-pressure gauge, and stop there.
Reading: 132 mmHg
